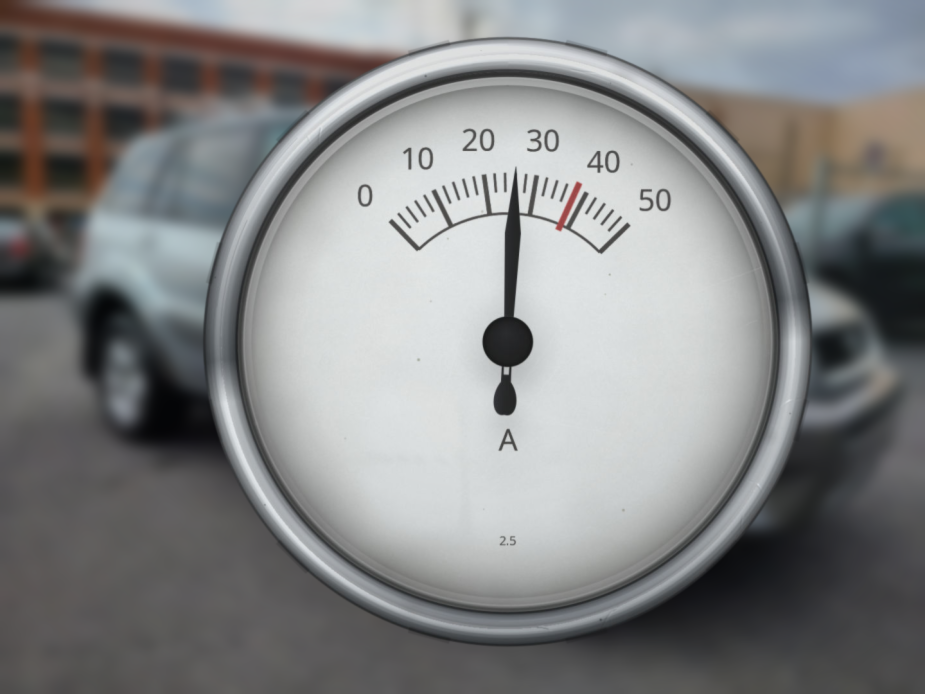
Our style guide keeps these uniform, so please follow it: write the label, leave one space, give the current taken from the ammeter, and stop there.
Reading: 26 A
